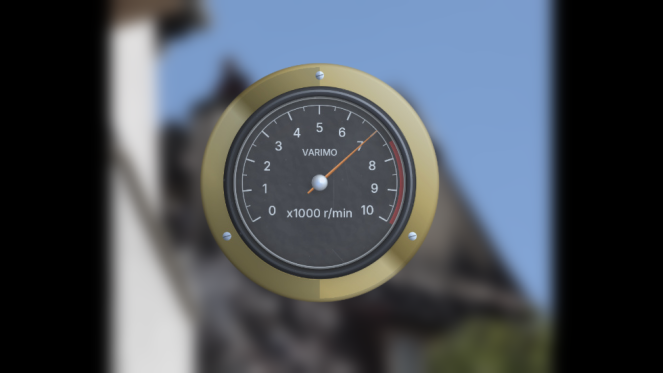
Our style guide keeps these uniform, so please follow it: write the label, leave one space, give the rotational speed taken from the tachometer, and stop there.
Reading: 7000 rpm
